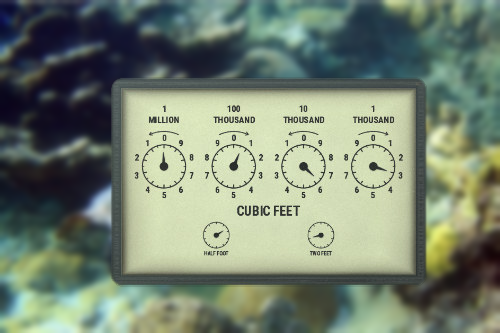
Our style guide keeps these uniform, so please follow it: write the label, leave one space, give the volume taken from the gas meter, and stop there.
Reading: 6300 ft³
